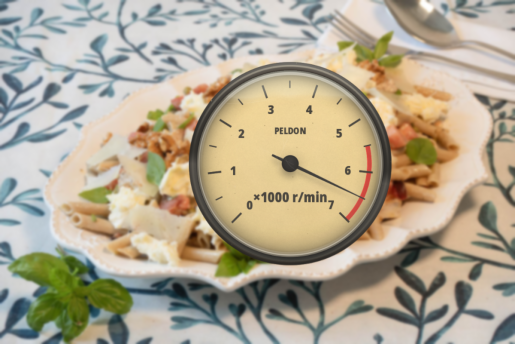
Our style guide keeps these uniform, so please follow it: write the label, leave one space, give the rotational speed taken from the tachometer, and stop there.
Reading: 6500 rpm
